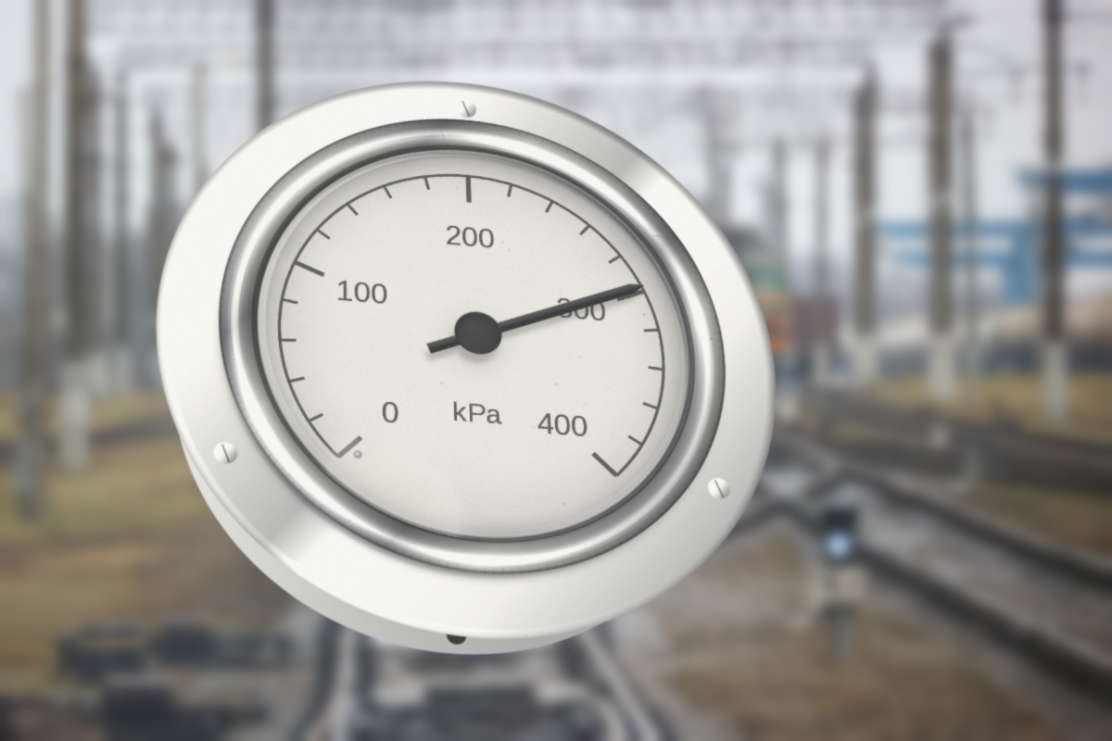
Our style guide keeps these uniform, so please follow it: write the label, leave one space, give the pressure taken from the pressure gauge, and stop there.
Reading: 300 kPa
